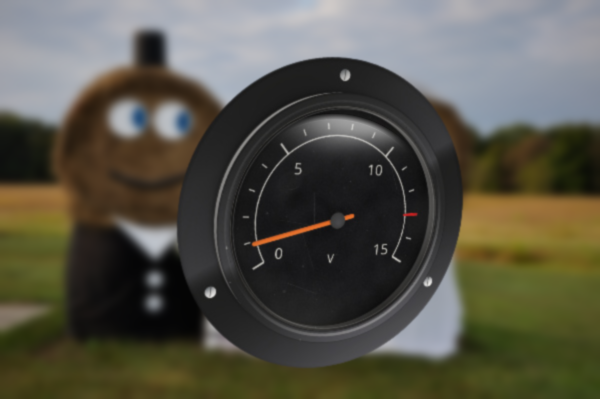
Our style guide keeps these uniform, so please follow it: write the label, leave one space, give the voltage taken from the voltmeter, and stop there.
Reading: 1 V
